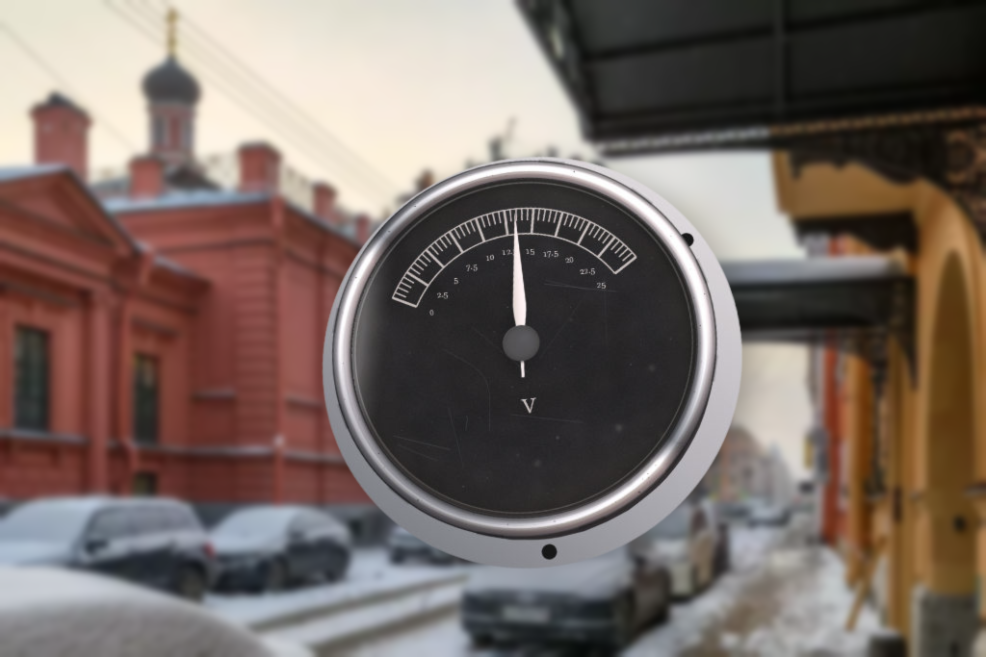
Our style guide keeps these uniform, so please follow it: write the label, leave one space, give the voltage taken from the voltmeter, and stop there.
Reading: 13.5 V
